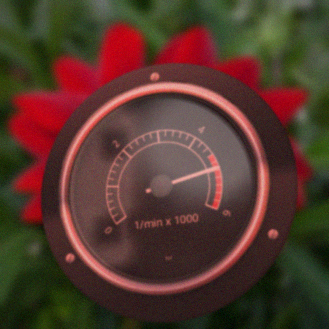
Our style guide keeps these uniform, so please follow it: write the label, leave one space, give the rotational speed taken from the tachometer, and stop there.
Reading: 5000 rpm
